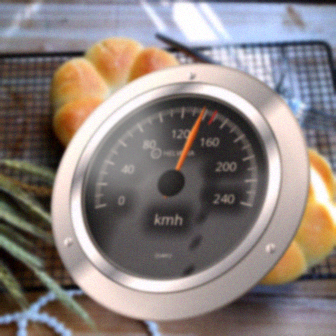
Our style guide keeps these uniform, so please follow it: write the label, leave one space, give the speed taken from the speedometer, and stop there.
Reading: 140 km/h
